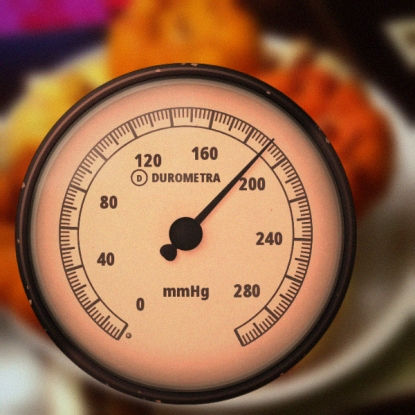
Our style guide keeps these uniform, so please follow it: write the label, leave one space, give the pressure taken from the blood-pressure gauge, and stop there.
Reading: 190 mmHg
